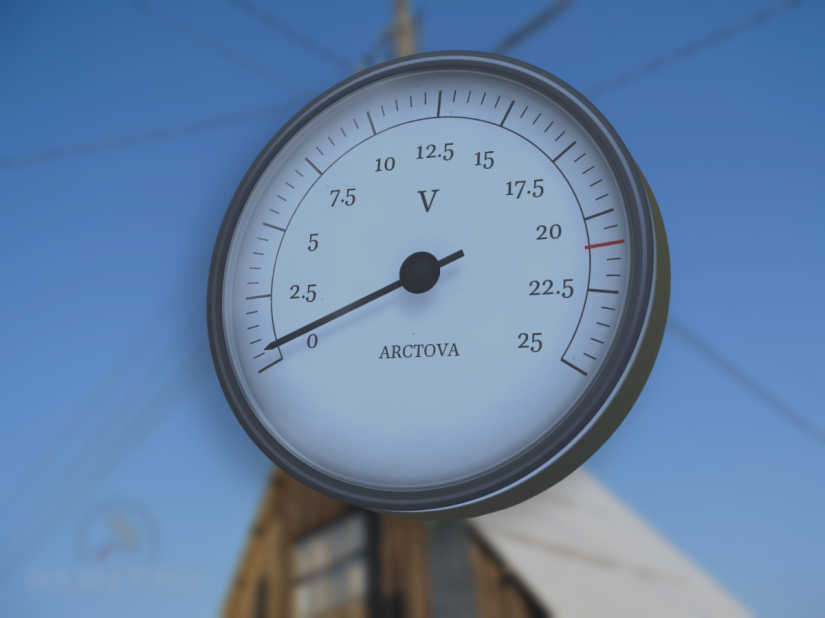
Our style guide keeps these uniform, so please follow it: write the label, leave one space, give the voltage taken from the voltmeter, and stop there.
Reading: 0.5 V
